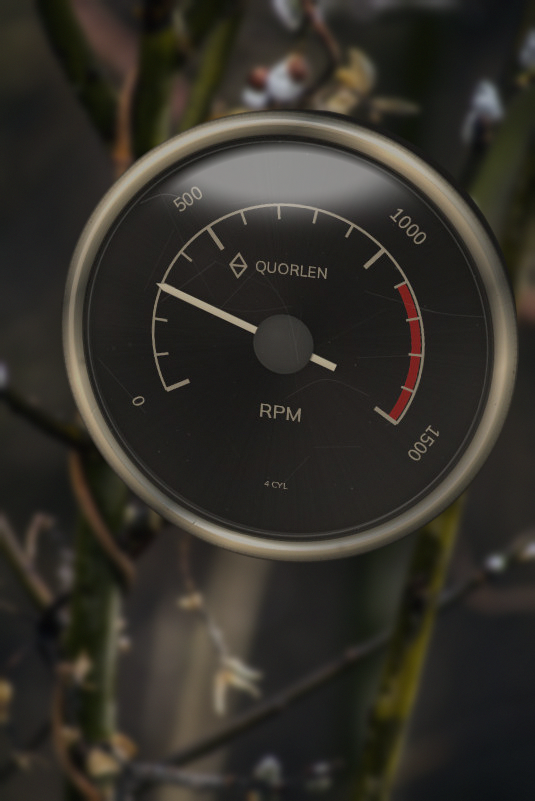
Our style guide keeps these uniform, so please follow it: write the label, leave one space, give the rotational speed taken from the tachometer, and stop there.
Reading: 300 rpm
